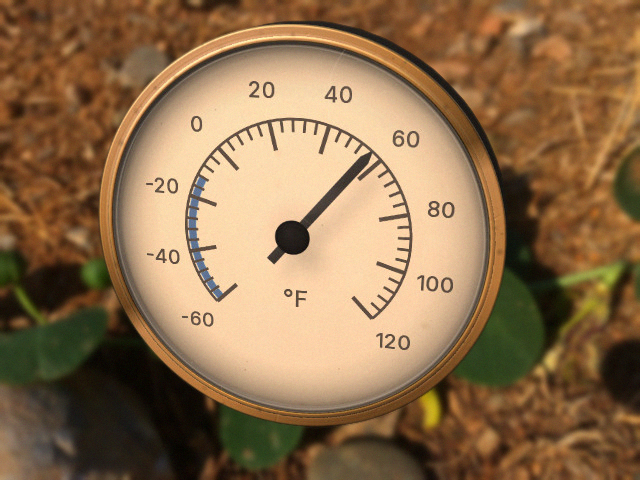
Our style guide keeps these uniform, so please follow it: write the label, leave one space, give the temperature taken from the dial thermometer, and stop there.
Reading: 56 °F
